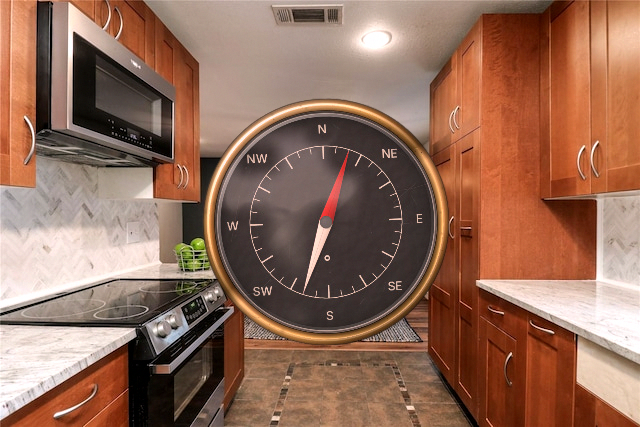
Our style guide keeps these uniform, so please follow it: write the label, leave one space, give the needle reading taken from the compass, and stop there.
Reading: 20 °
